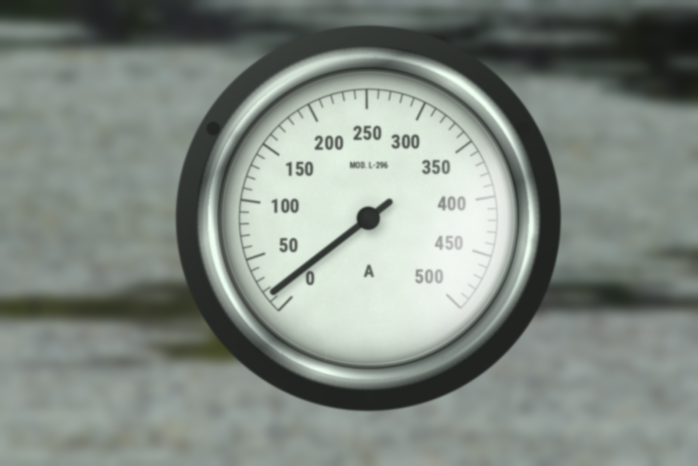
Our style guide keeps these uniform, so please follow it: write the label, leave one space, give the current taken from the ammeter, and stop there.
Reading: 15 A
